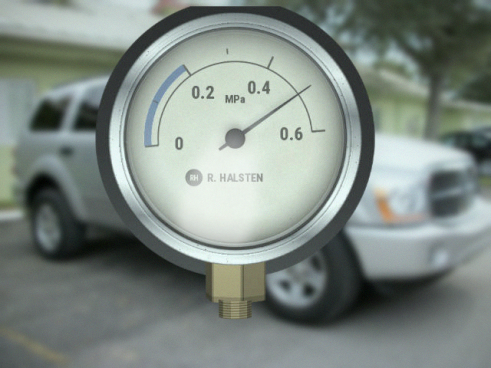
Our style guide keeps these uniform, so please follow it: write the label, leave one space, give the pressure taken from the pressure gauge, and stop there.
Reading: 0.5 MPa
